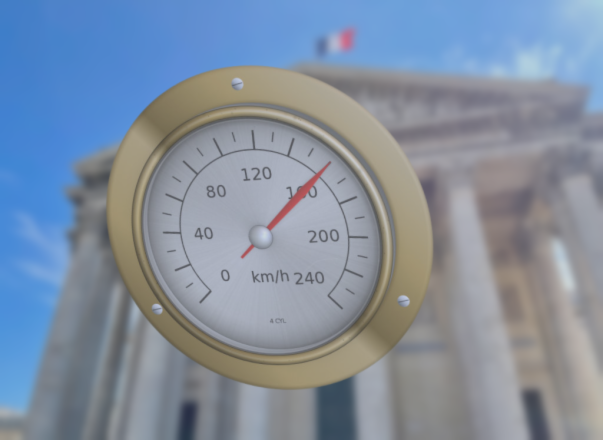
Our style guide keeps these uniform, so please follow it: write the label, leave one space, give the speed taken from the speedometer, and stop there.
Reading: 160 km/h
